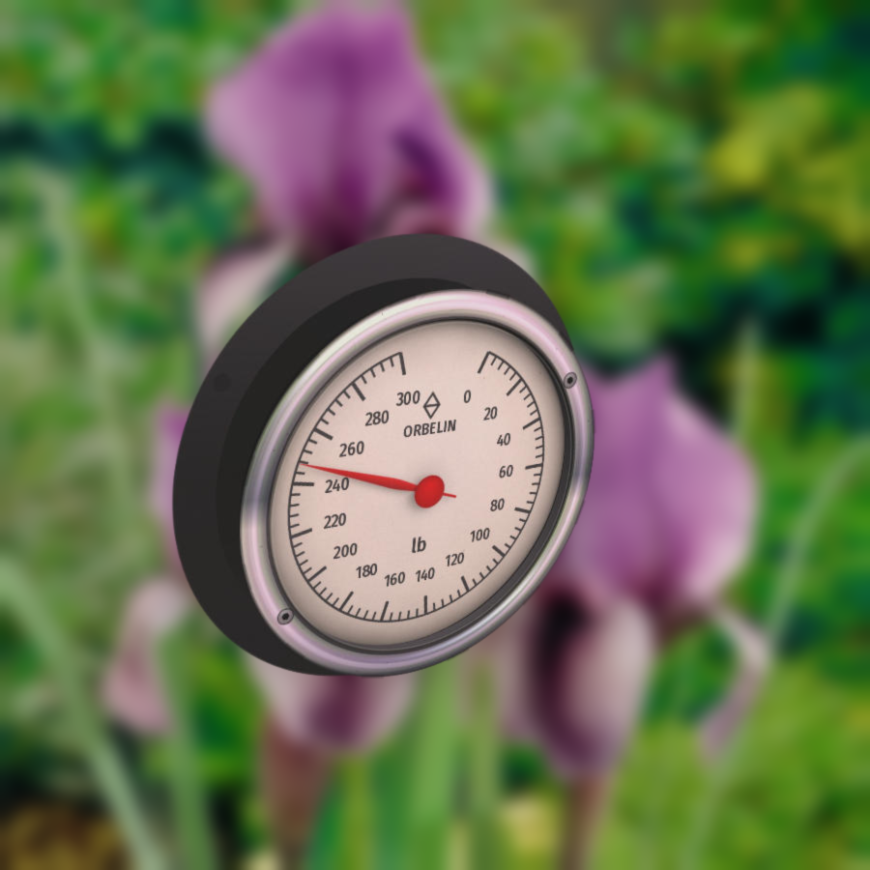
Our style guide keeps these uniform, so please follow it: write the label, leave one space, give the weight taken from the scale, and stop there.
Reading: 248 lb
